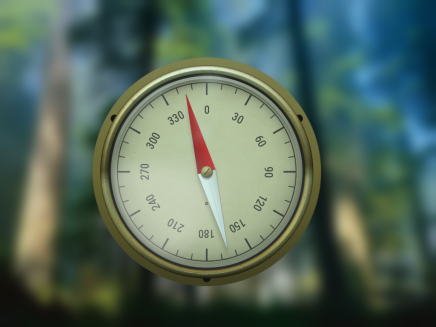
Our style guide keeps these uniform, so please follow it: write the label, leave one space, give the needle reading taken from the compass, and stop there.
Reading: 345 °
